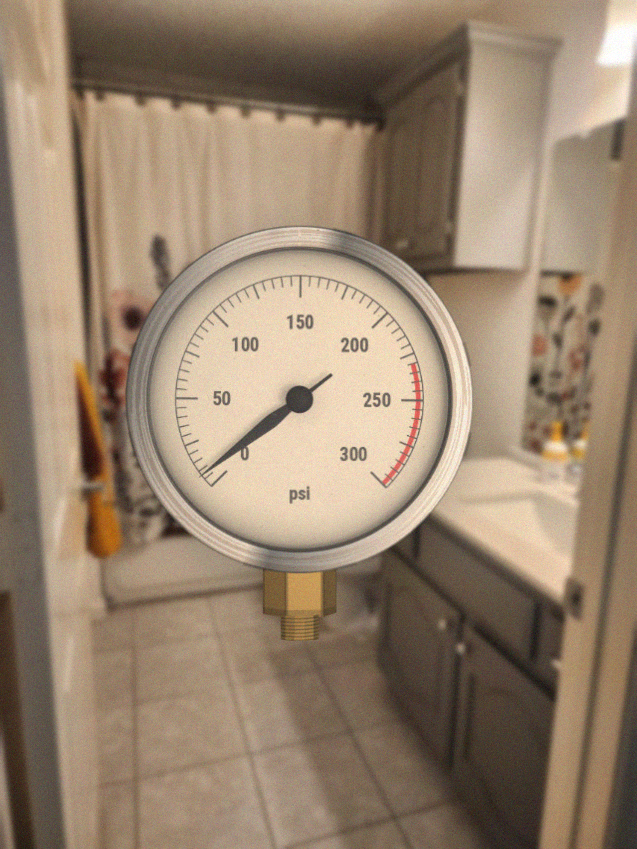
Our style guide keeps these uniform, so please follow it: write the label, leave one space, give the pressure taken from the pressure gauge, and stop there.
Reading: 7.5 psi
